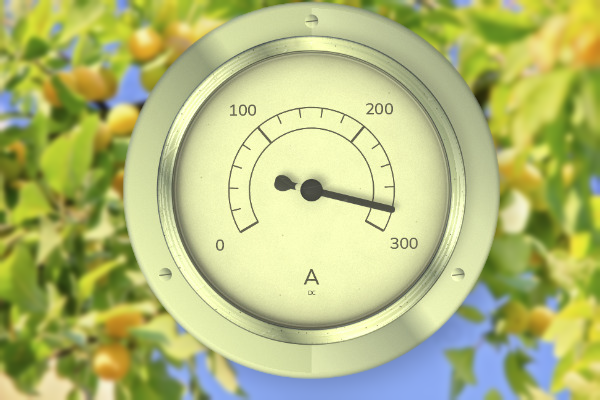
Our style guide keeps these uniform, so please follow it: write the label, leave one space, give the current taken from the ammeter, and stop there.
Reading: 280 A
